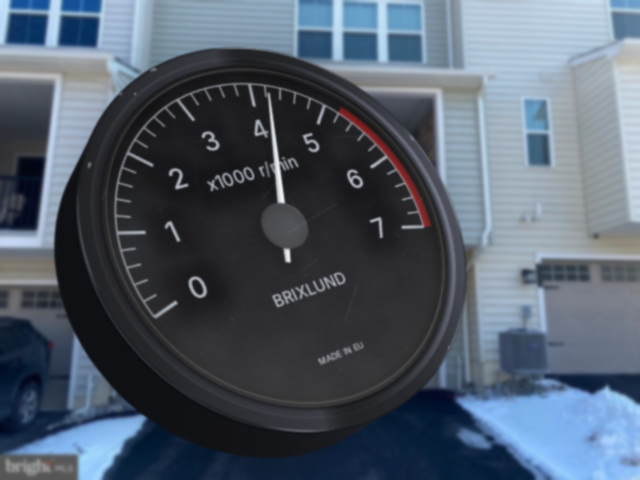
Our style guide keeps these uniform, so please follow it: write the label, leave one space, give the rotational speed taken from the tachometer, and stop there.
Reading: 4200 rpm
